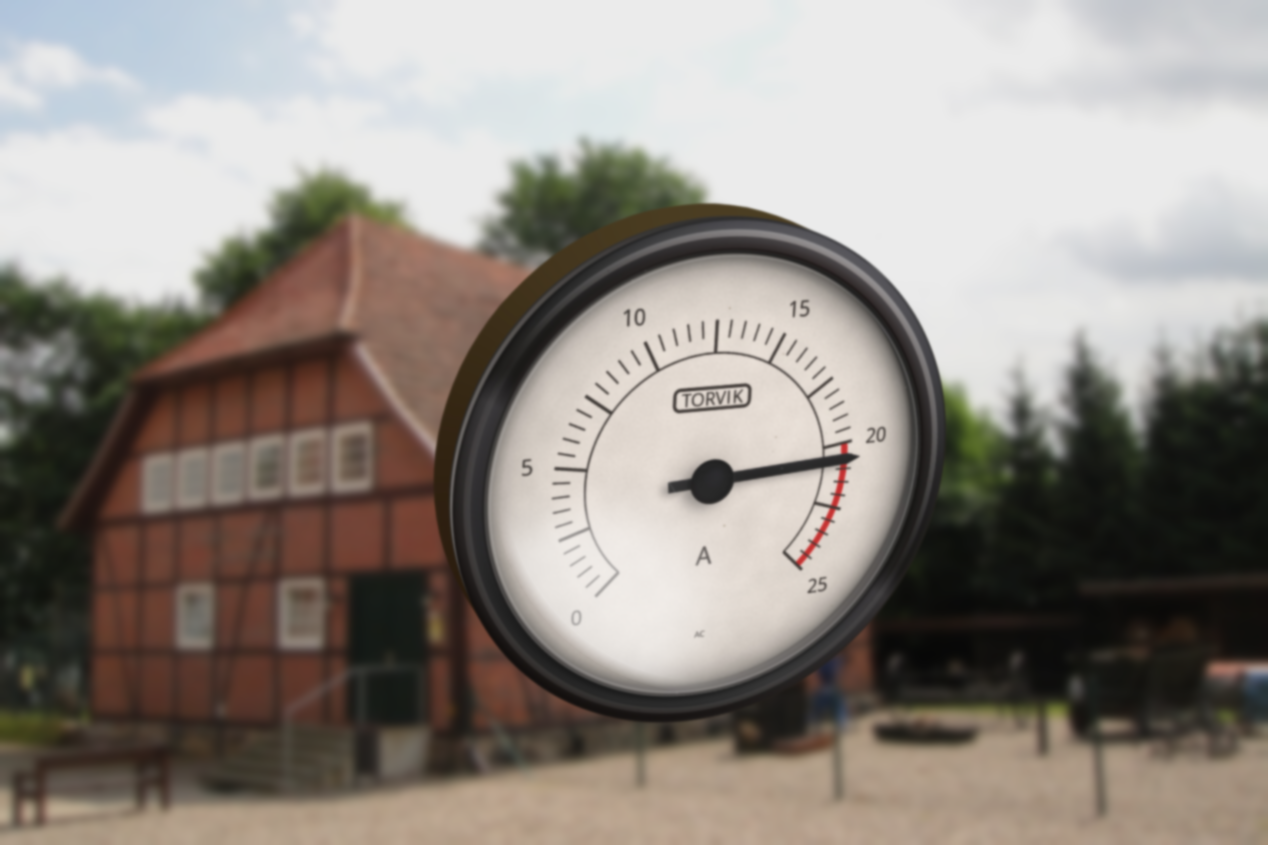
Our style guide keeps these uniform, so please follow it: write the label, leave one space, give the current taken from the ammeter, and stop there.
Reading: 20.5 A
